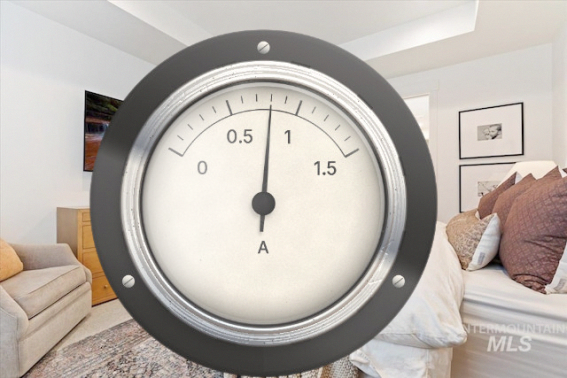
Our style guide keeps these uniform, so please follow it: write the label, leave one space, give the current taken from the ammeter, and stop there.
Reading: 0.8 A
